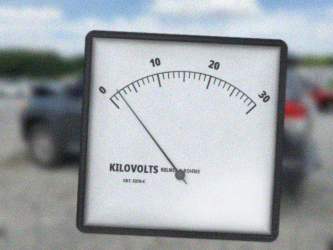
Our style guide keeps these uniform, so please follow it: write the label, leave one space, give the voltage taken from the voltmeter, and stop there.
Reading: 2 kV
